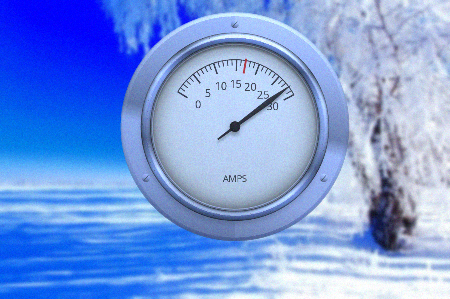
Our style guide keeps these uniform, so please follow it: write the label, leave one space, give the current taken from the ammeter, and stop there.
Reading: 28 A
